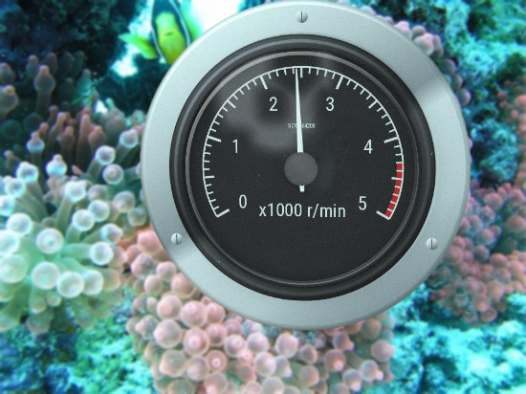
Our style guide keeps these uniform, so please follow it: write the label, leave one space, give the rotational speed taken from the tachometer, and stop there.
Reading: 2450 rpm
